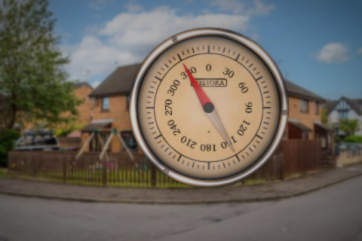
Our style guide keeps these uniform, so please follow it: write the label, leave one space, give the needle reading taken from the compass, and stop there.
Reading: 330 °
